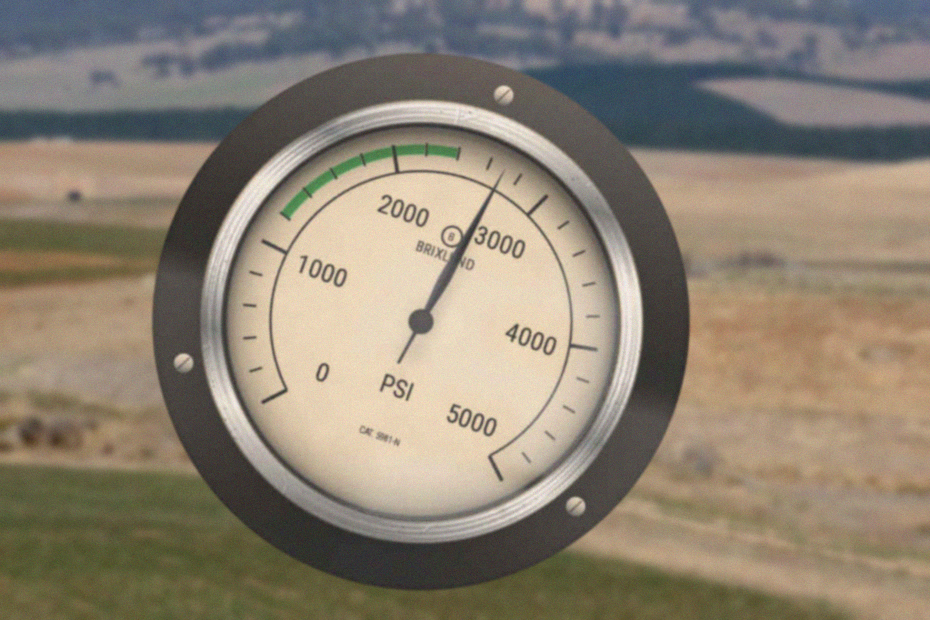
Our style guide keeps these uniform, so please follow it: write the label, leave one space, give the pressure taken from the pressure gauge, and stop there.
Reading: 2700 psi
